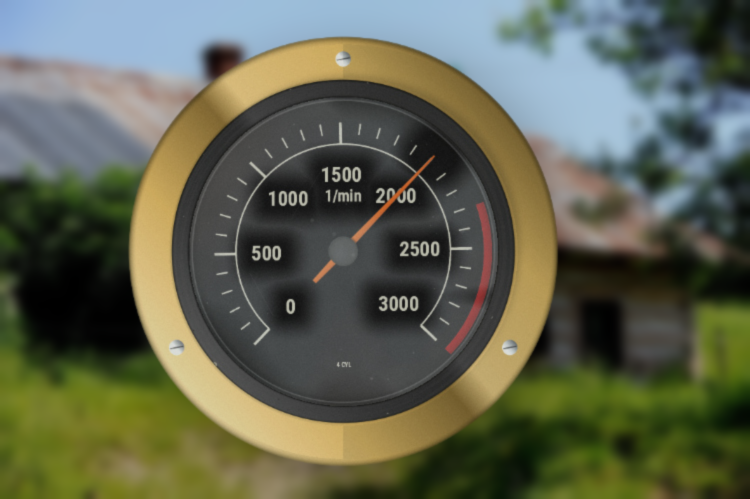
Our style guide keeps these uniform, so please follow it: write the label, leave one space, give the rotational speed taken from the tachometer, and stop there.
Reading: 2000 rpm
